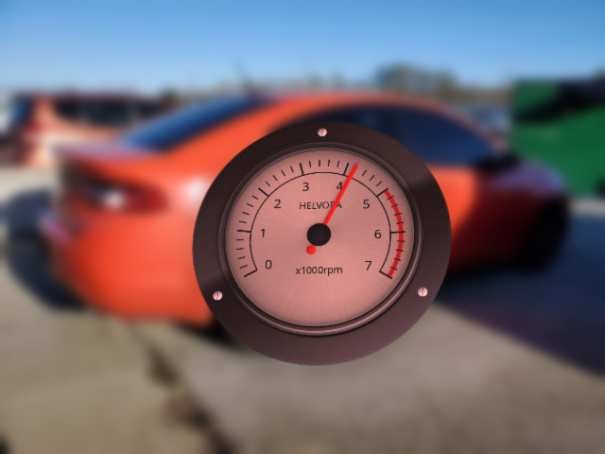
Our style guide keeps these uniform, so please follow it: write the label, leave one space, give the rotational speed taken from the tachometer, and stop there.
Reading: 4200 rpm
